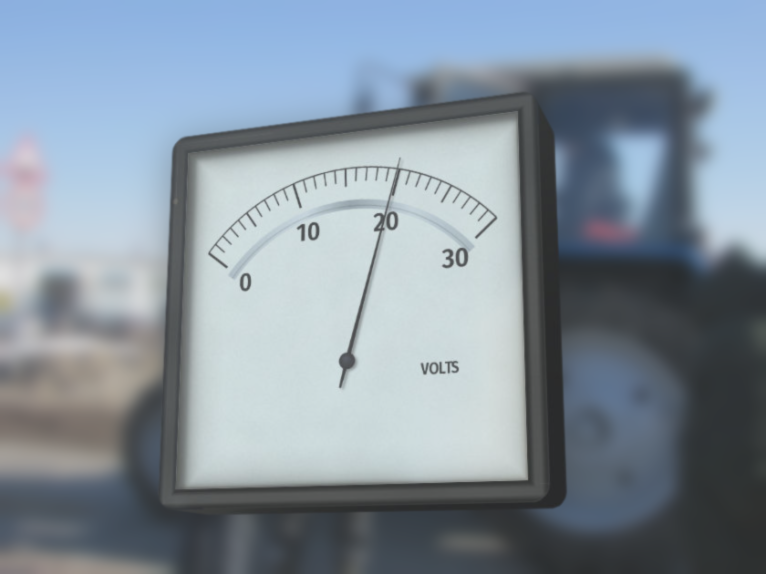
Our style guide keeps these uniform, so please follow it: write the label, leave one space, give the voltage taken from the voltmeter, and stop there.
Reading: 20 V
